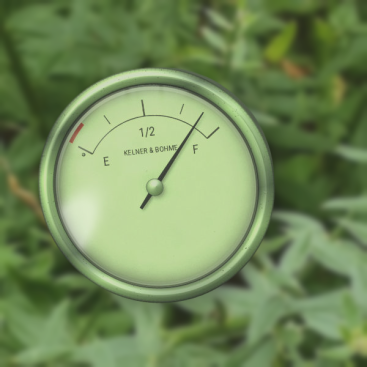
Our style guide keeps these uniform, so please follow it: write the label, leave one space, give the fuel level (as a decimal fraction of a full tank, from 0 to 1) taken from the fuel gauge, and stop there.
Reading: 0.875
